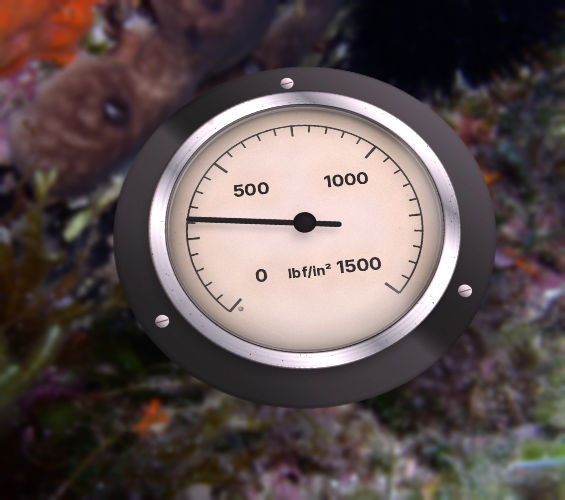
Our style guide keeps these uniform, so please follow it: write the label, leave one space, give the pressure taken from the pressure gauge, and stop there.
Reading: 300 psi
